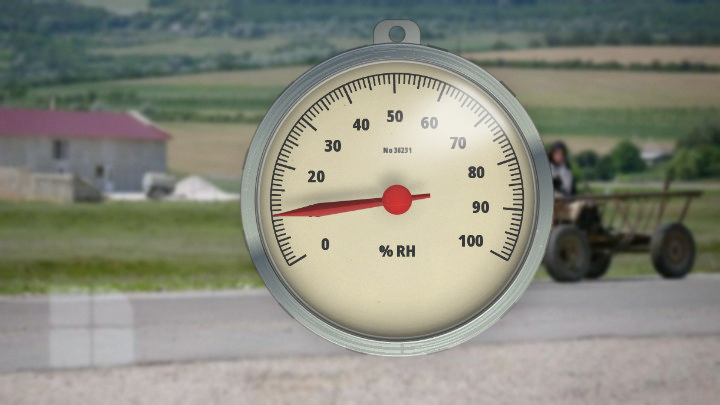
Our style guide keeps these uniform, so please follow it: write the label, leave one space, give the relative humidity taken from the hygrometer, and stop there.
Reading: 10 %
